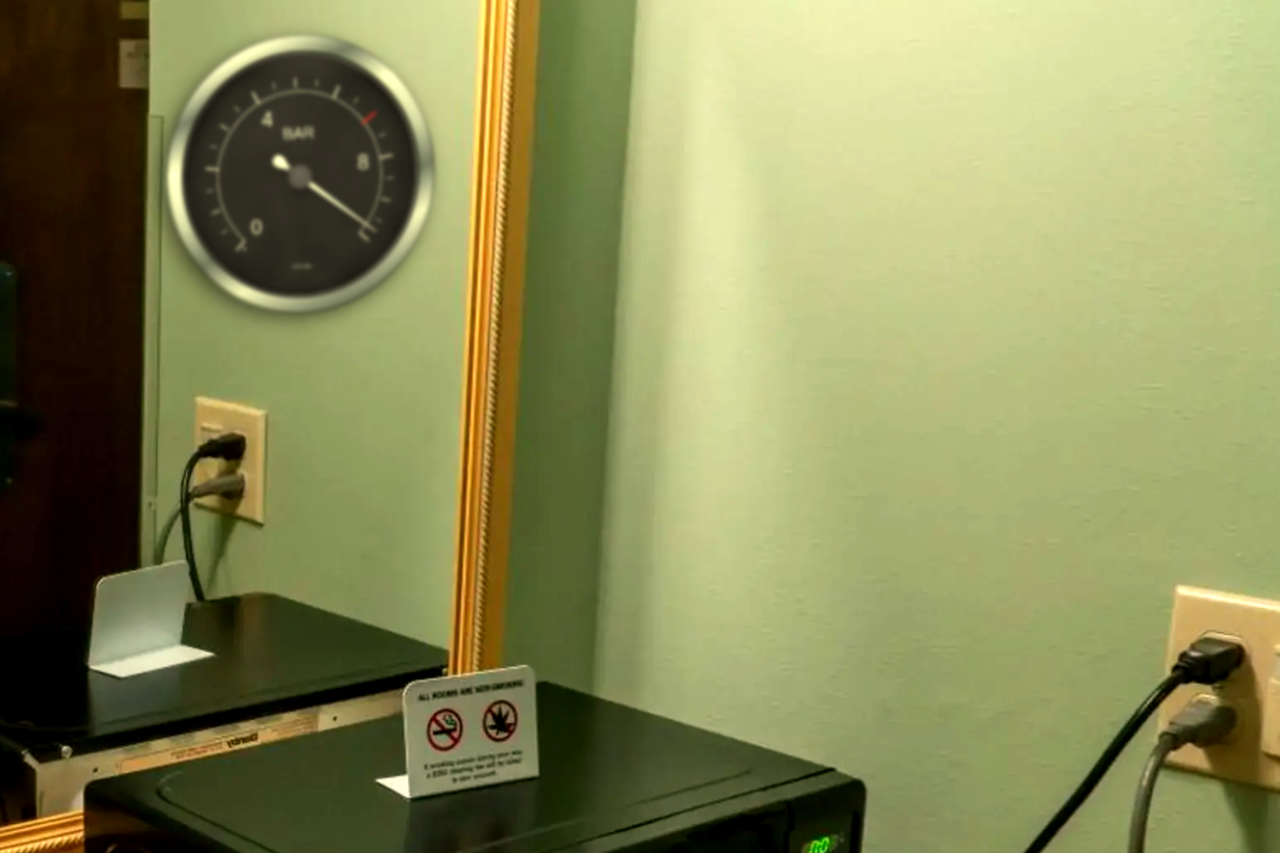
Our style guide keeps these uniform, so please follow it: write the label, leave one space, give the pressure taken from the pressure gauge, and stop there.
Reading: 9.75 bar
